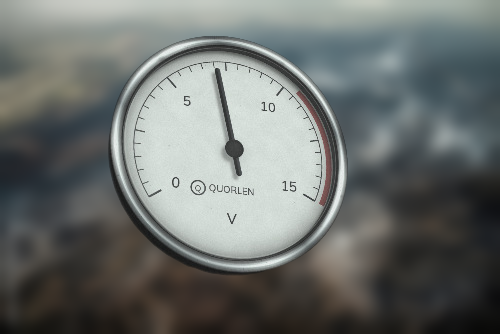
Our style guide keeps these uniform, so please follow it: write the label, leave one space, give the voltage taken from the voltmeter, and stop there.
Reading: 7 V
